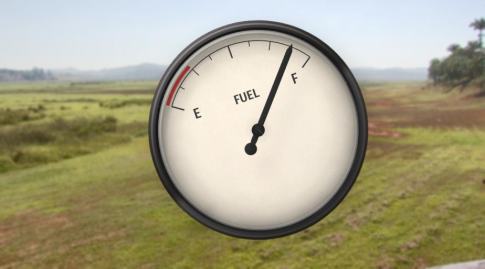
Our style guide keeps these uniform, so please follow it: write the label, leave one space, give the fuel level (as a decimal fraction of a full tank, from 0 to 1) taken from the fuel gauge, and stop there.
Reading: 0.875
